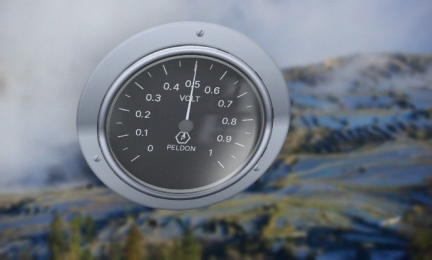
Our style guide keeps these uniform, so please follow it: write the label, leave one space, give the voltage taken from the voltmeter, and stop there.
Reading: 0.5 V
